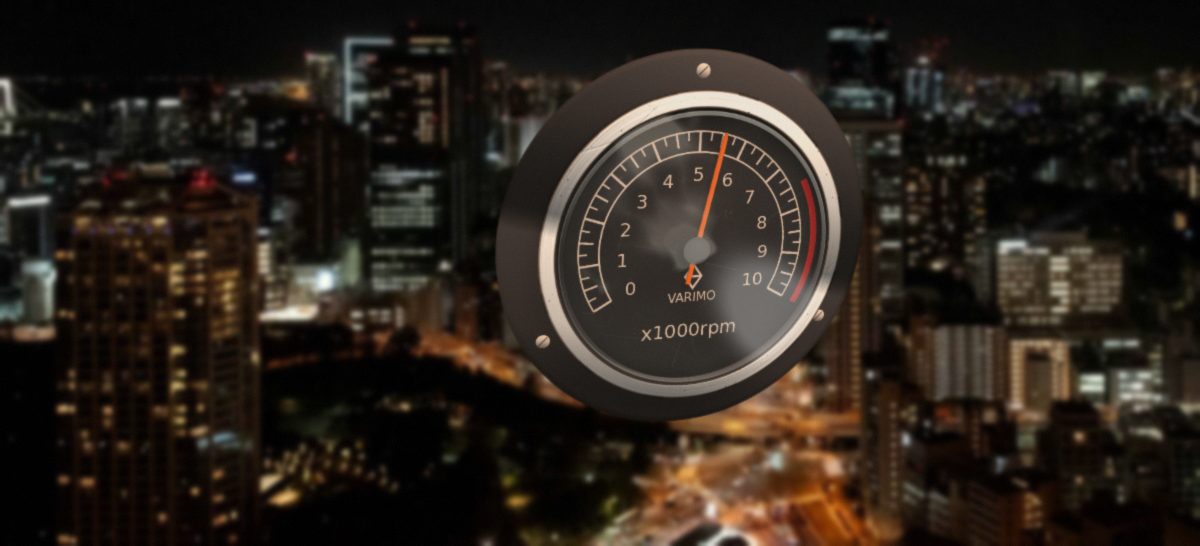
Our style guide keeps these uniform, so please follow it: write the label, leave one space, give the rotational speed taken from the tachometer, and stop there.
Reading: 5500 rpm
